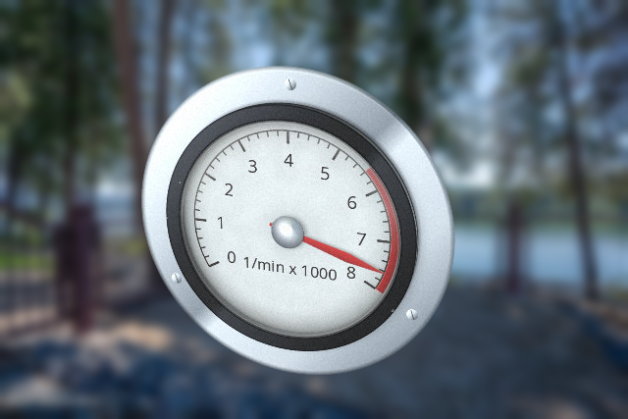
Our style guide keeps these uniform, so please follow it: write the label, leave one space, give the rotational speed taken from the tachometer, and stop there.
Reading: 7600 rpm
